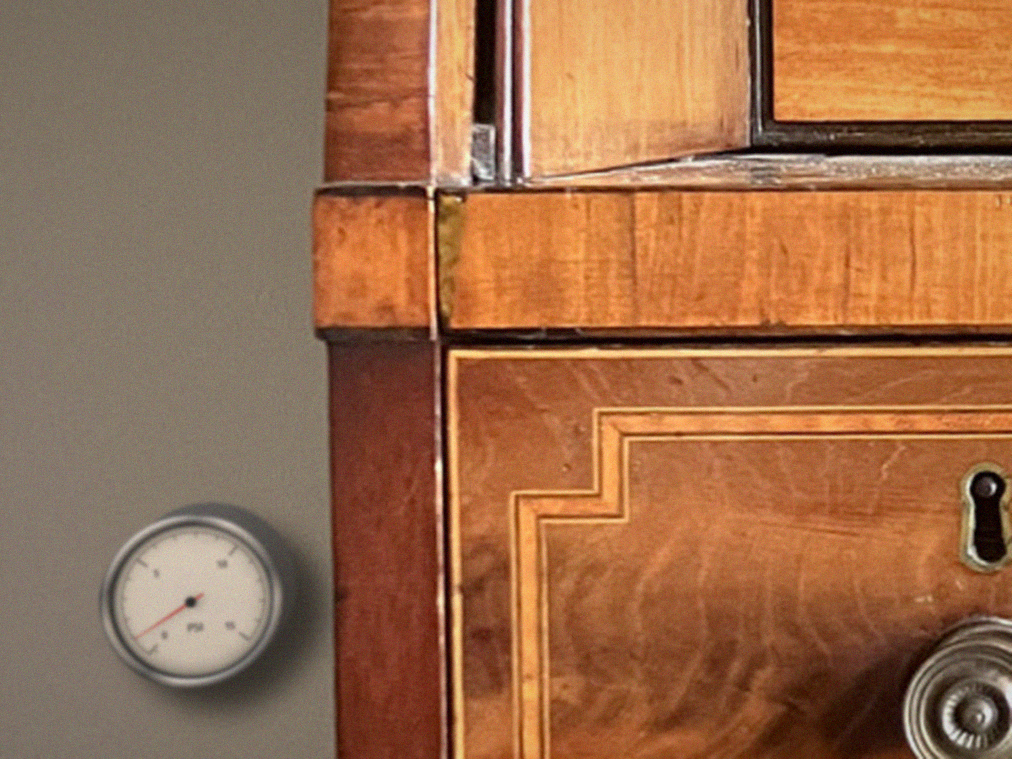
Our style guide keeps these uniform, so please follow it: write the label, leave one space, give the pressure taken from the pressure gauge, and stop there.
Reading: 1 psi
